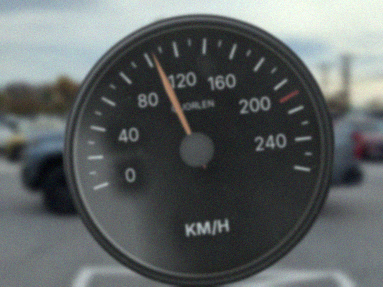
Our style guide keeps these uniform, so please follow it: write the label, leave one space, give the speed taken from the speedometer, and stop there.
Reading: 105 km/h
